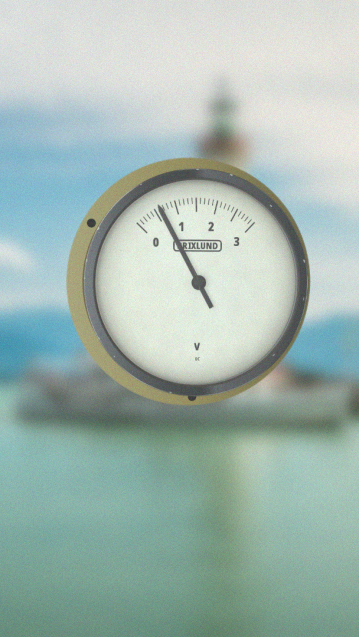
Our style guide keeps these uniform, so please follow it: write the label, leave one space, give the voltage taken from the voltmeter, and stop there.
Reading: 0.6 V
